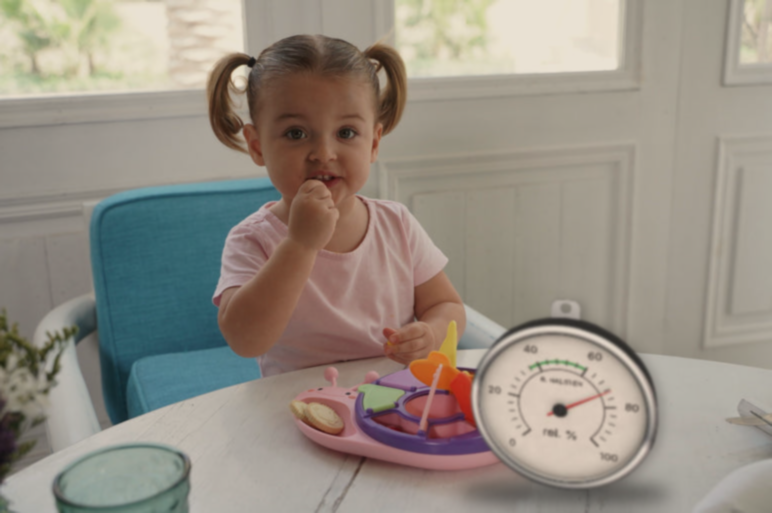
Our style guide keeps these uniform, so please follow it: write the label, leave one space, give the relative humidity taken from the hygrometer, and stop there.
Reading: 72 %
